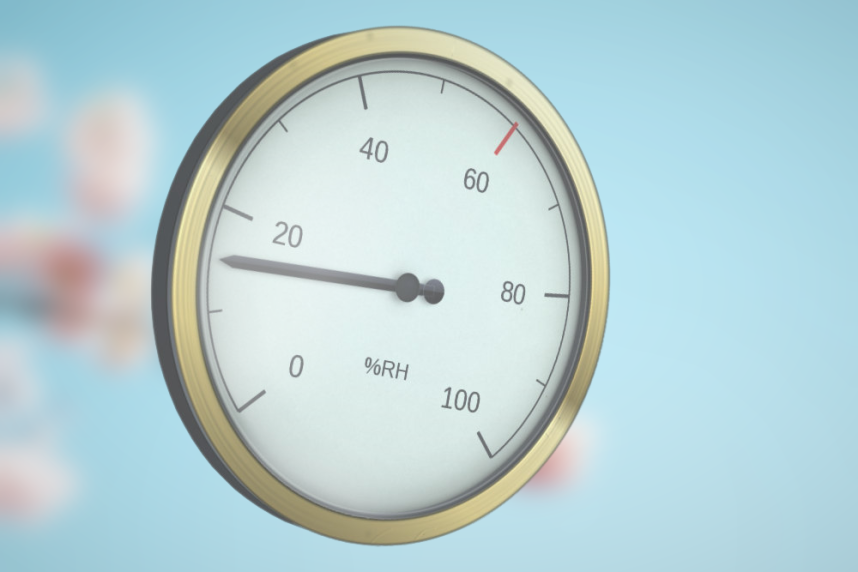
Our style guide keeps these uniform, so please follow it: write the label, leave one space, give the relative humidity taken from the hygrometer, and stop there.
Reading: 15 %
